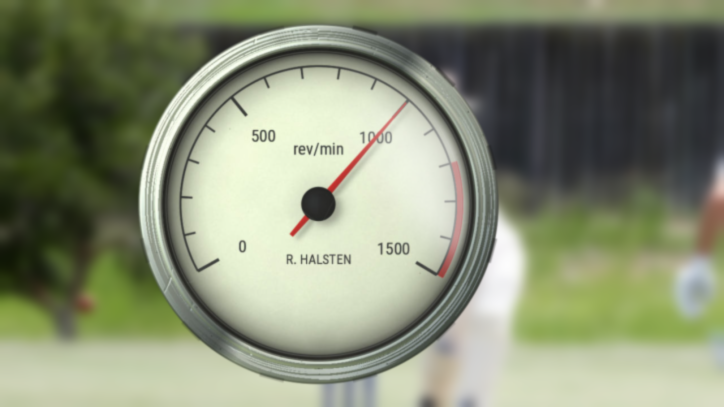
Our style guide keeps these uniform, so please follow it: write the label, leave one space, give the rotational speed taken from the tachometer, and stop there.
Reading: 1000 rpm
